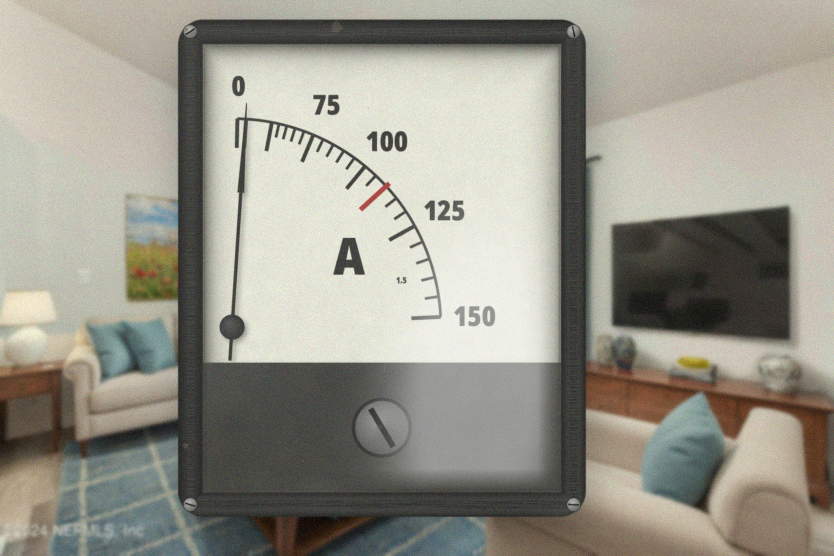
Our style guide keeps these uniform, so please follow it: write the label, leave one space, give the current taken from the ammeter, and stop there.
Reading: 25 A
